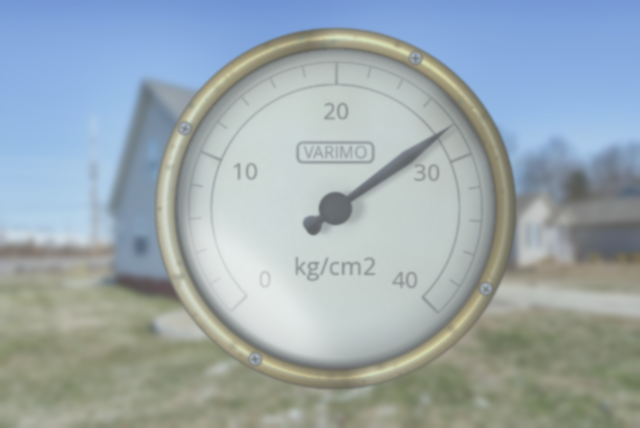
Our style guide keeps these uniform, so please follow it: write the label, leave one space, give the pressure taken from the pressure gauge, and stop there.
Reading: 28 kg/cm²
